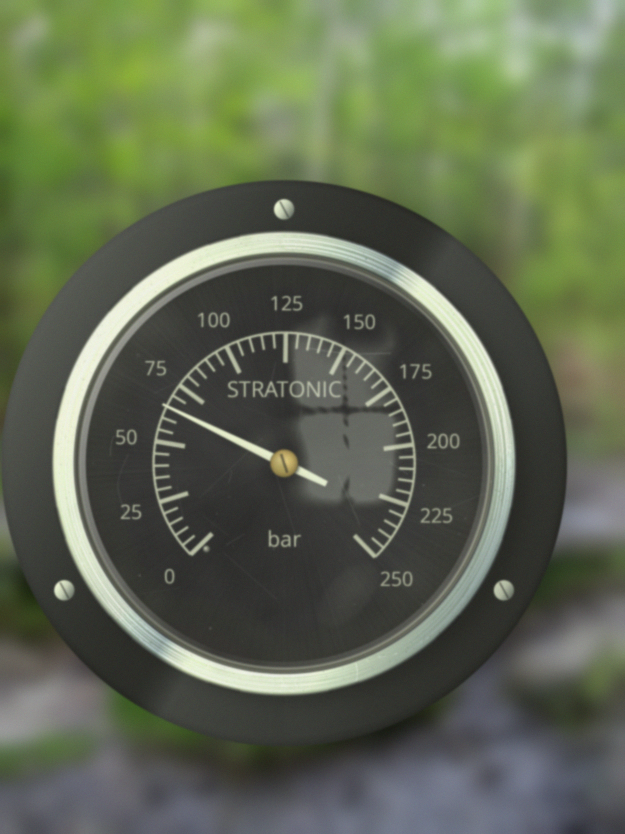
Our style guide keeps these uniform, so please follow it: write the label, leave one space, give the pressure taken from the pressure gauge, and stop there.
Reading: 65 bar
